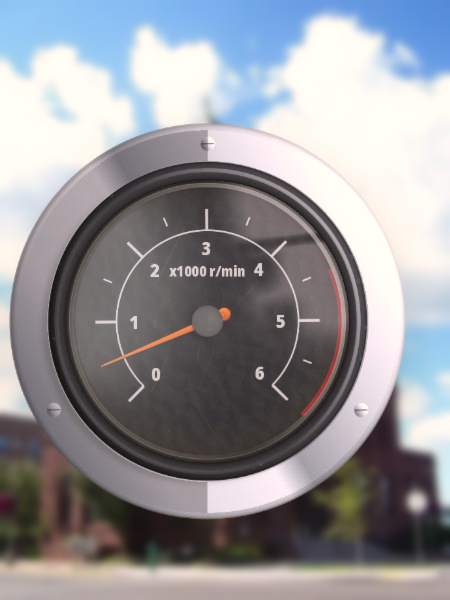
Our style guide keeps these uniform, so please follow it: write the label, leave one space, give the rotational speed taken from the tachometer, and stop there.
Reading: 500 rpm
